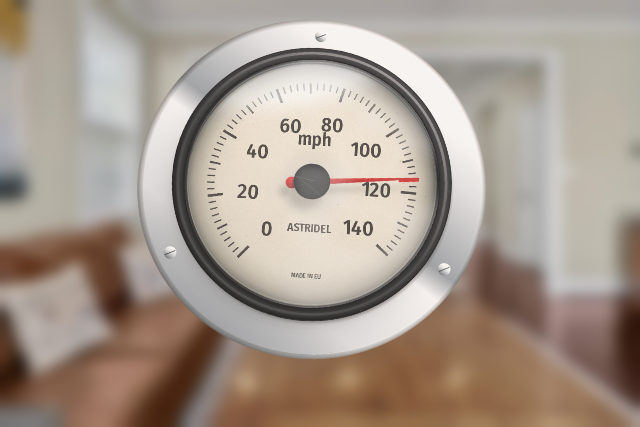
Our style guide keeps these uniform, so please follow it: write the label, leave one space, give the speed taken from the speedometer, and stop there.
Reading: 116 mph
